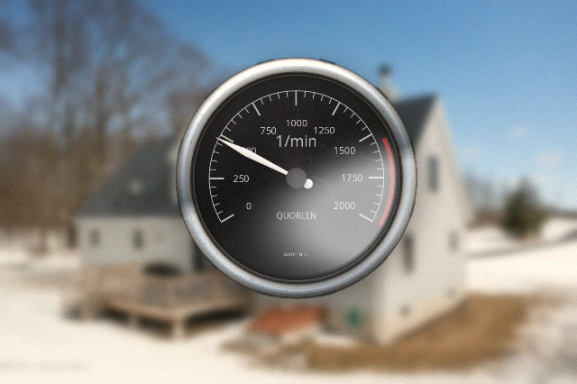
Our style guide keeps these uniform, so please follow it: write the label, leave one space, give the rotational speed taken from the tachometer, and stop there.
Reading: 475 rpm
